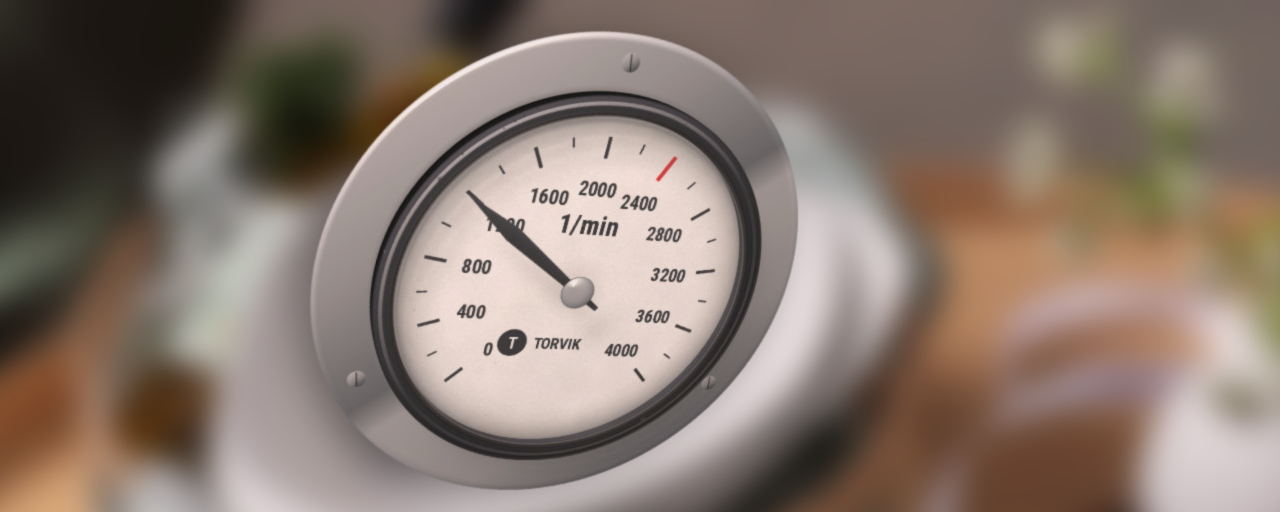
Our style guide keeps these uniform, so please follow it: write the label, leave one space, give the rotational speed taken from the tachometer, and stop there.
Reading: 1200 rpm
